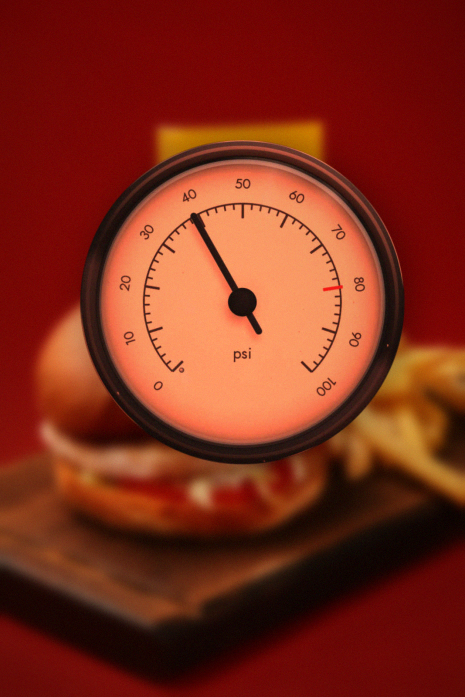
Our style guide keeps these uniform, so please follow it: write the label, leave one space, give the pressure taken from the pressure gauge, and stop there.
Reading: 39 psi
